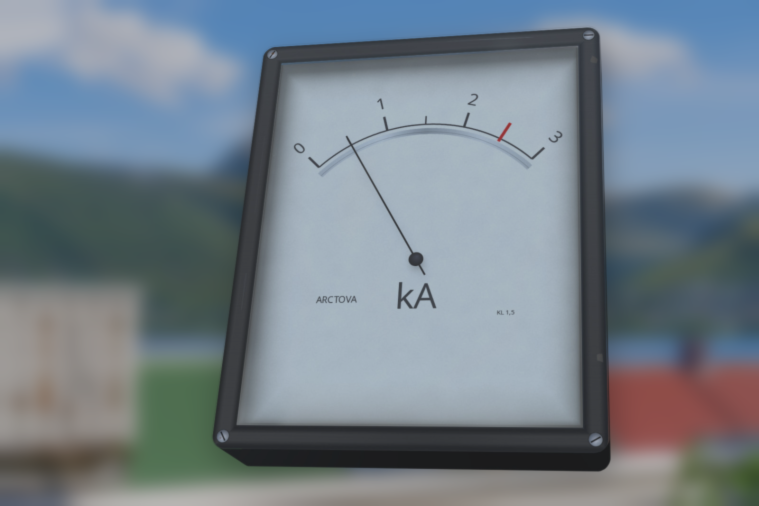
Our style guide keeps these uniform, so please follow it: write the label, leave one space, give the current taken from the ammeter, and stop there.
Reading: 0.5 kA
